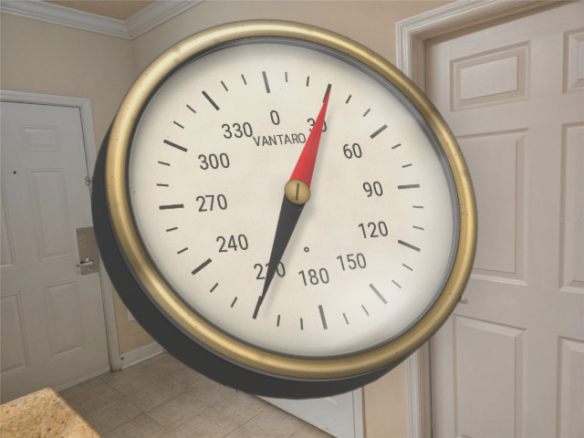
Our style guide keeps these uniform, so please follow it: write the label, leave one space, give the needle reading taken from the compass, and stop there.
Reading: 30 °
